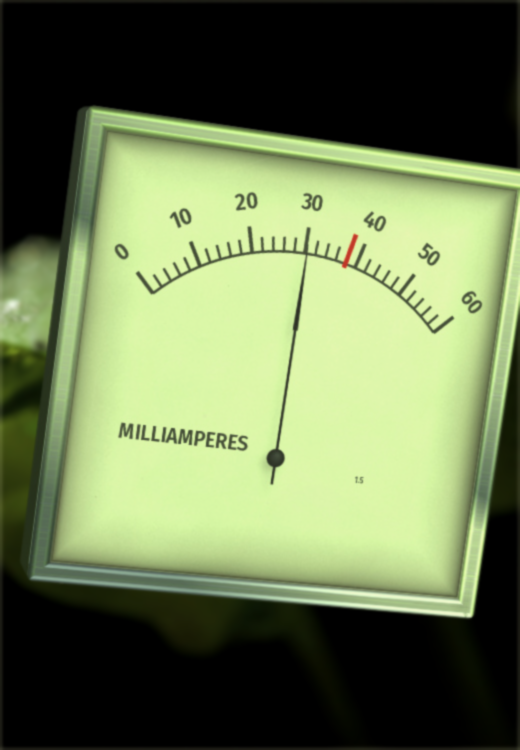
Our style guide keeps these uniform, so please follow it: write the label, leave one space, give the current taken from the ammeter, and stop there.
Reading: 30 mA
